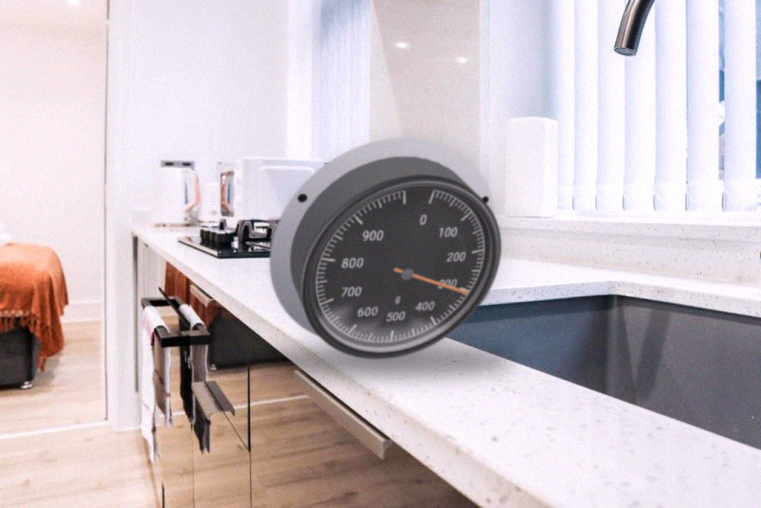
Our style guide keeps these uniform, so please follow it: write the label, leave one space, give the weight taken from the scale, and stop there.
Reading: 300 g
